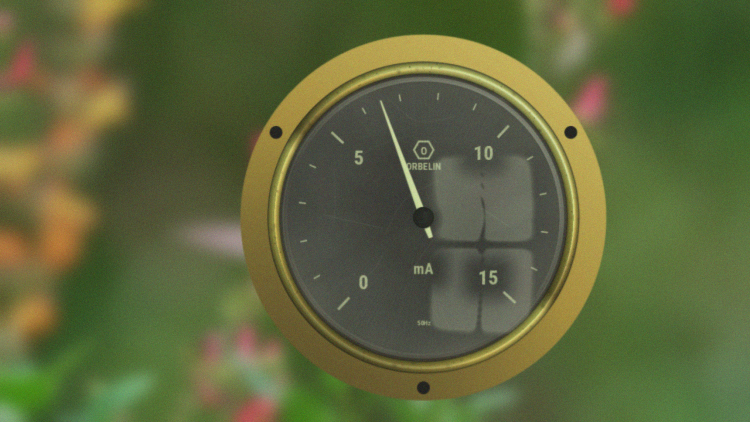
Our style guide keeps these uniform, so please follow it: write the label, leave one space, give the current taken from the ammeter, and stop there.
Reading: 6.5 mA
